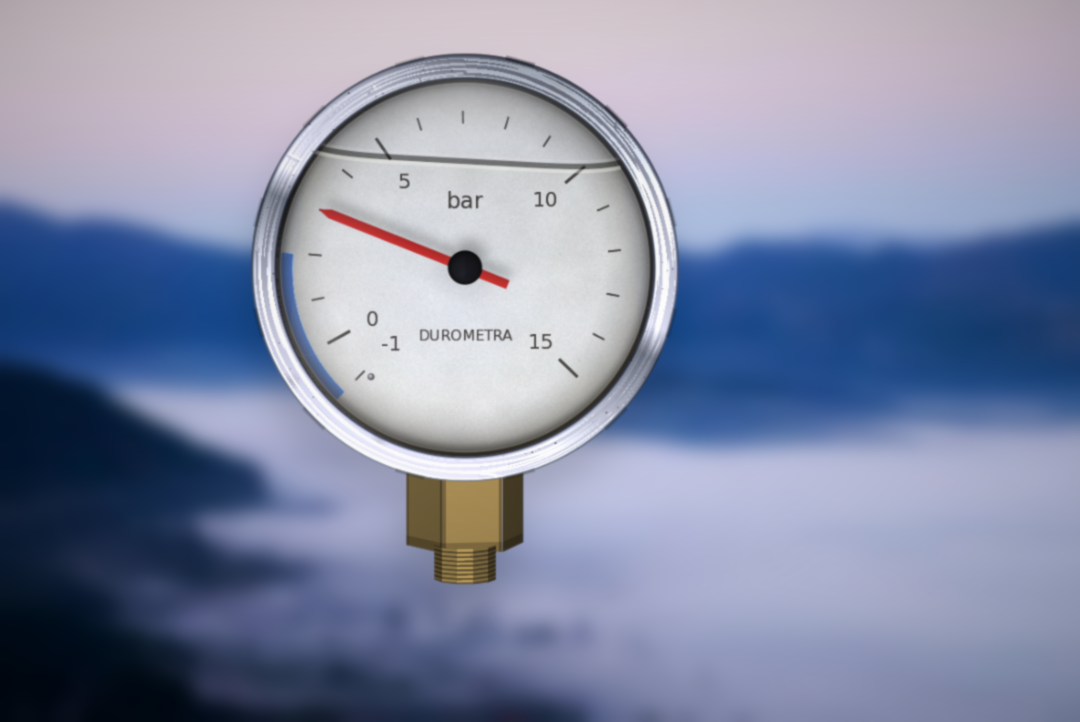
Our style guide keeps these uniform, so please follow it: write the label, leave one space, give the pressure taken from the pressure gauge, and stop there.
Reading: 3 bar
